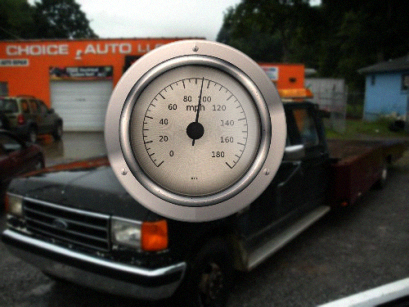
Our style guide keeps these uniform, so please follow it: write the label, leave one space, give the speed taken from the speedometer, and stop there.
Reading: 95 mph
